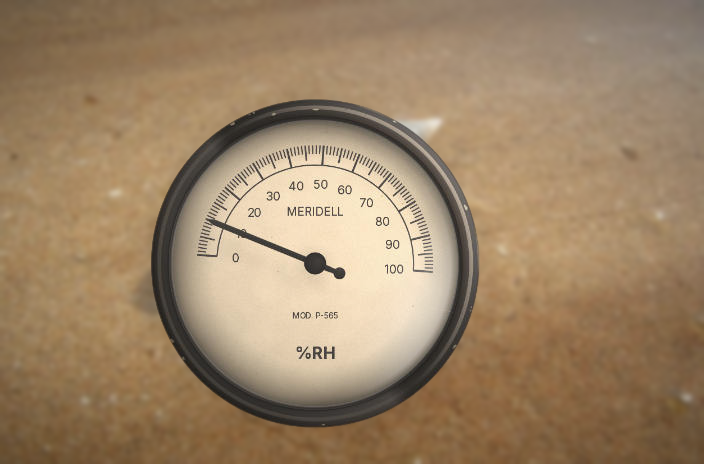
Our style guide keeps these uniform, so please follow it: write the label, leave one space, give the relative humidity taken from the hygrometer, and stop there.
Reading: 10 %
